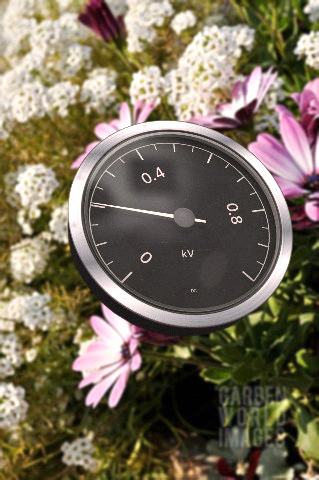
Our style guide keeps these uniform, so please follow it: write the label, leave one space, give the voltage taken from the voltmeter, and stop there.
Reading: 0.2 kV
